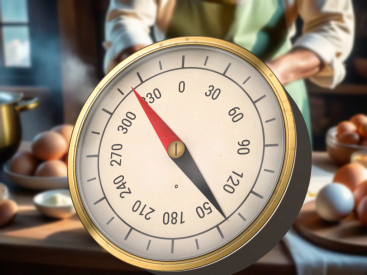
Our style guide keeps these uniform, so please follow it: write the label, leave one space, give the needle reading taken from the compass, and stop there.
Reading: 322.5 °
